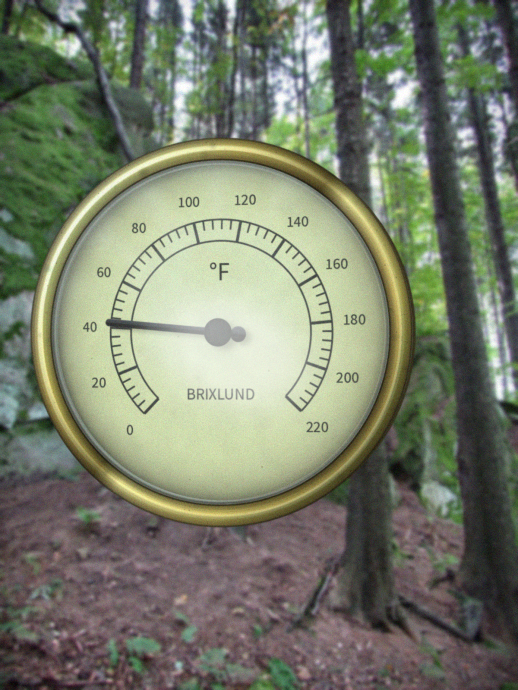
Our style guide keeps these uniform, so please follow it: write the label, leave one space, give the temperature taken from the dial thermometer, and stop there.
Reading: 42 °F
